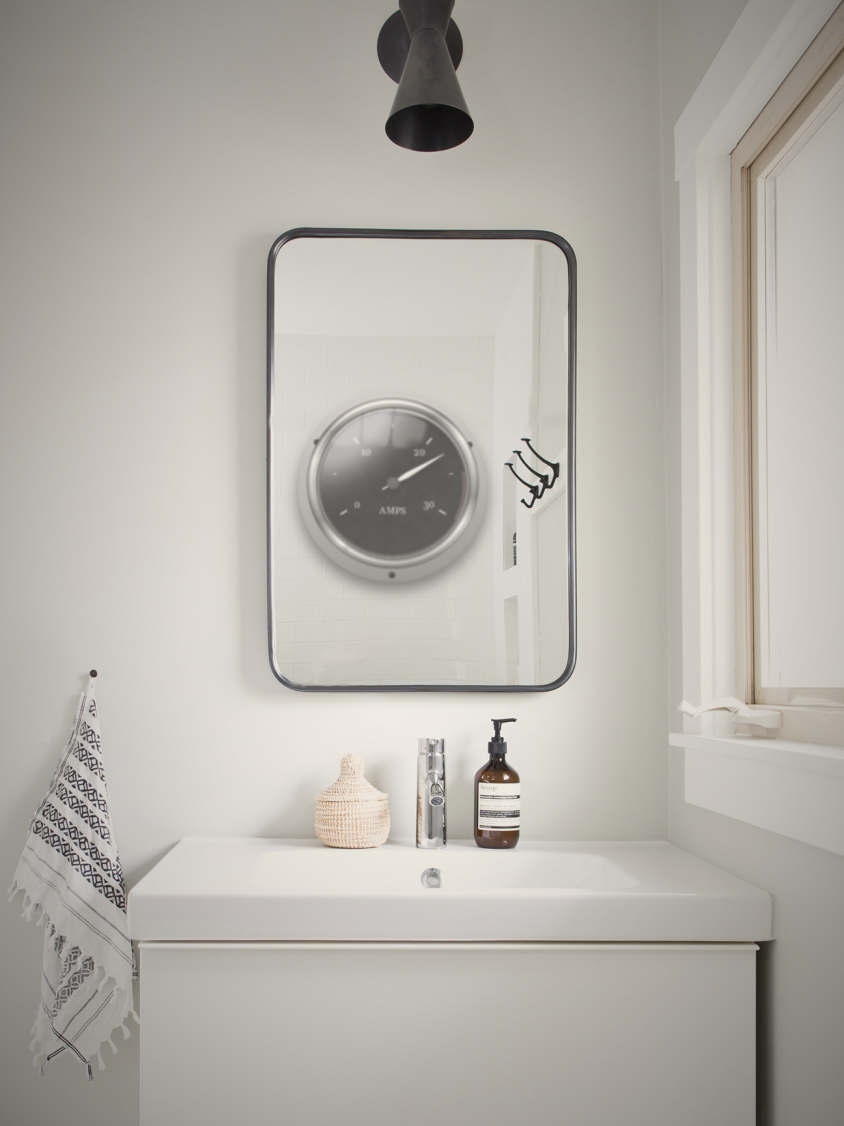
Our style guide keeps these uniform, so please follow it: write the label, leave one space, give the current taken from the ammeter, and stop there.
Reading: 22.5 A
